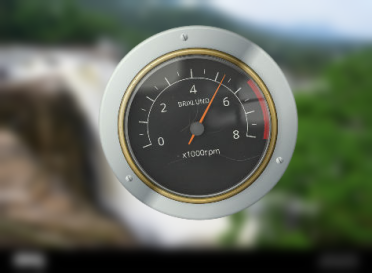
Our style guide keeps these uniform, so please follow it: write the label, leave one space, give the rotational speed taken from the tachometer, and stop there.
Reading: 5250 rpm
